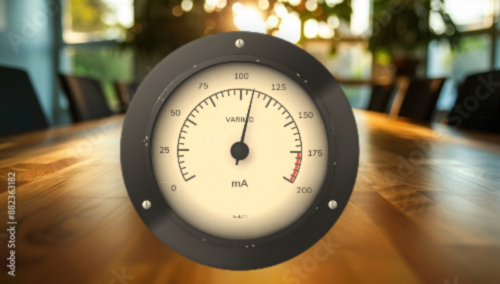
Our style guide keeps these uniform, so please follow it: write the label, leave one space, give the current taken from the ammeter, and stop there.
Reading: 110 mA
